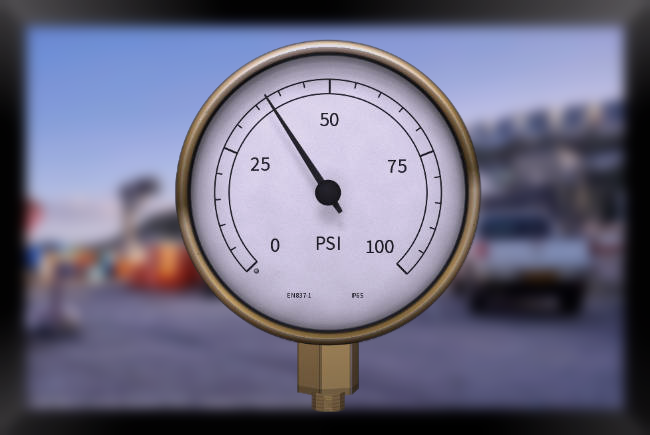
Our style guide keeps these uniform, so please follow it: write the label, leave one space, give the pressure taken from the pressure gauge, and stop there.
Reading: 37.5 psi
